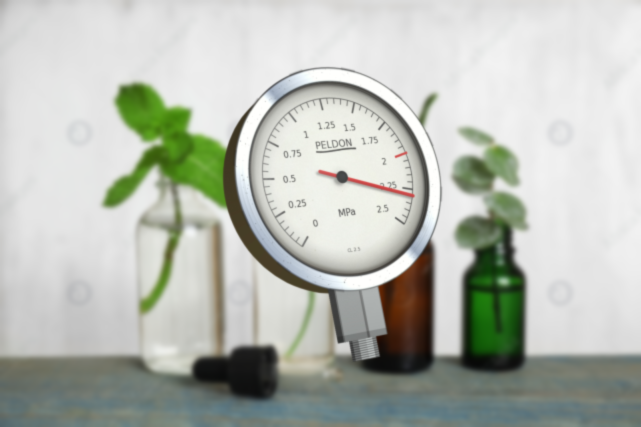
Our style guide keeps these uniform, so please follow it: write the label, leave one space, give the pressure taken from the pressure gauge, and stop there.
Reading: 2.3 MPa
